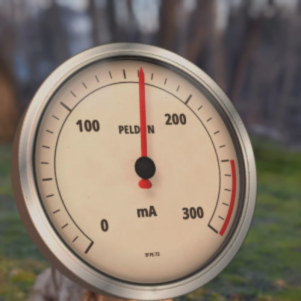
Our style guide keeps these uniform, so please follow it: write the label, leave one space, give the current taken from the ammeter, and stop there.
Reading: 160 mA
